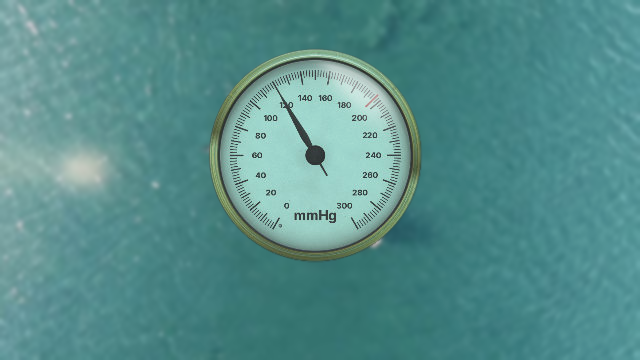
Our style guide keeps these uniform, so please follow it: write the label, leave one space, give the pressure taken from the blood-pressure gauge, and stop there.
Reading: 120 mmHg
